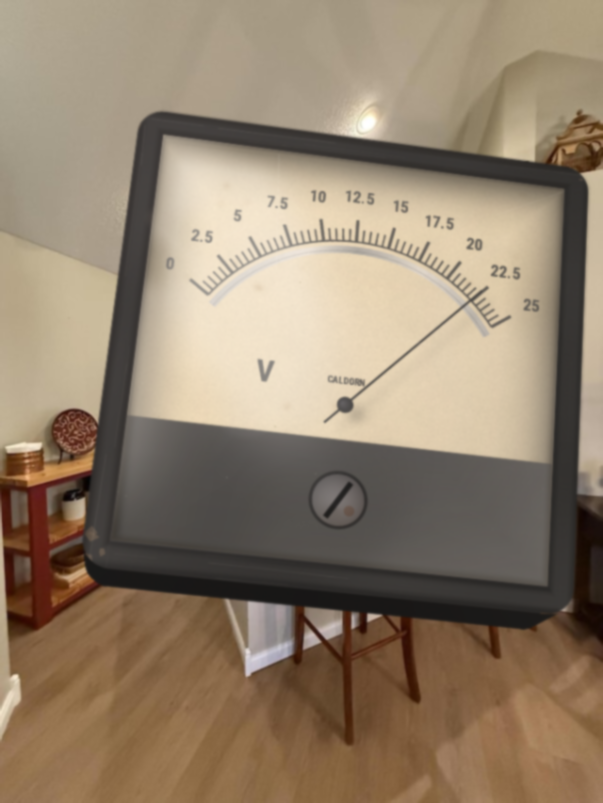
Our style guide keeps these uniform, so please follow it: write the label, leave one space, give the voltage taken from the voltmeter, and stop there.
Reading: 22.5 V
